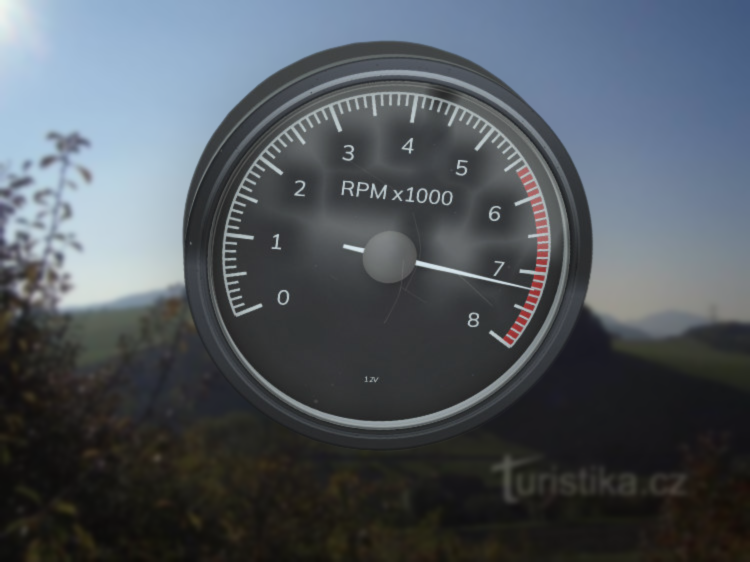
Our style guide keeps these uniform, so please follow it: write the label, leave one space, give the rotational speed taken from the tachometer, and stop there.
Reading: 7200 rpm
